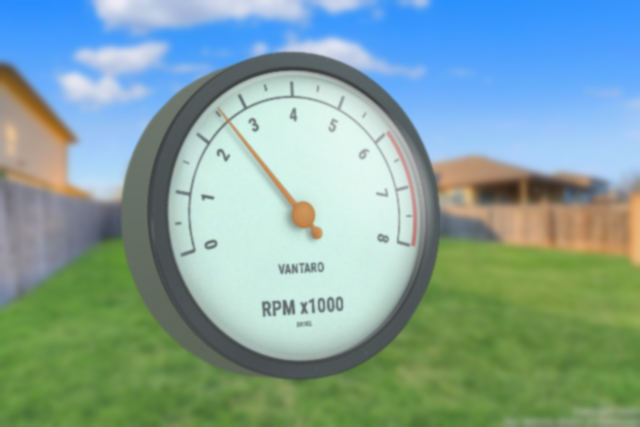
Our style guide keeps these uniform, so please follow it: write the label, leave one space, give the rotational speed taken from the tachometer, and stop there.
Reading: 2500 rpm
